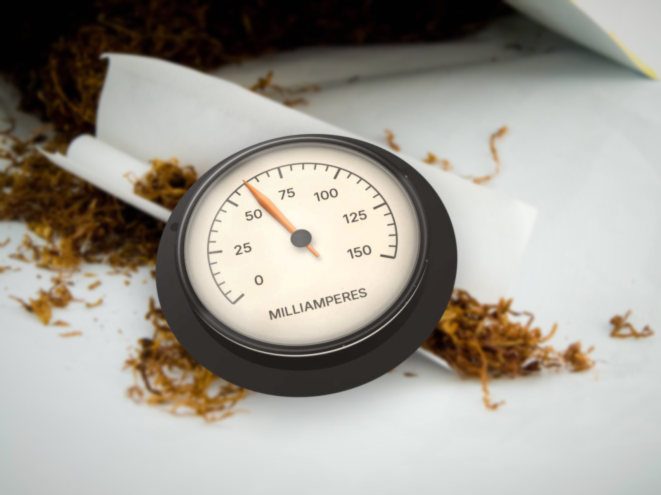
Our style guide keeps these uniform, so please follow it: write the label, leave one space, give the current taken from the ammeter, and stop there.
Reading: 60 mA
